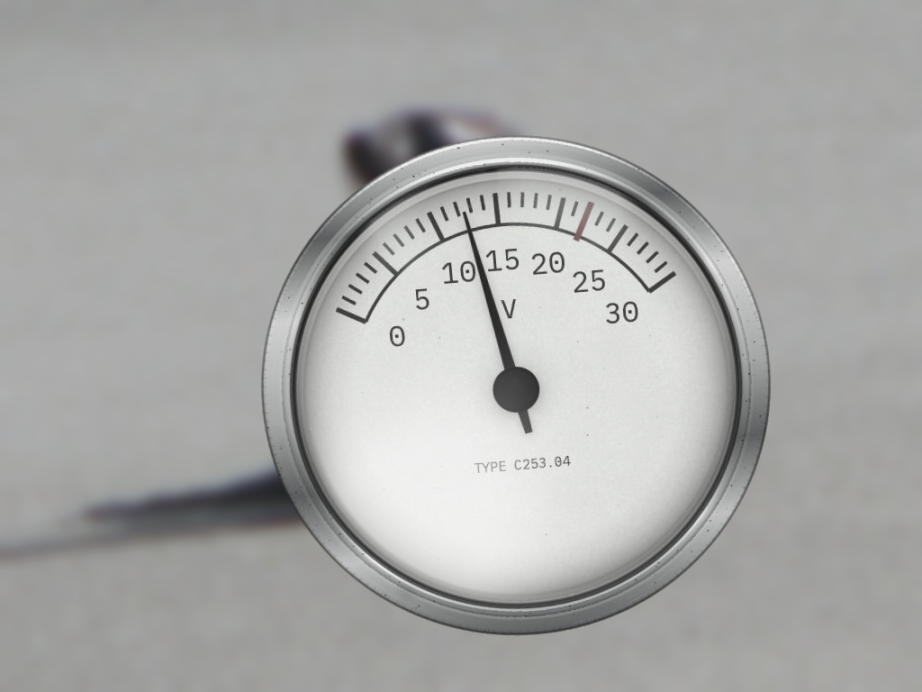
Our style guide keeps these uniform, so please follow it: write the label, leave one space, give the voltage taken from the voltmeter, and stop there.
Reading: 12.5 V
